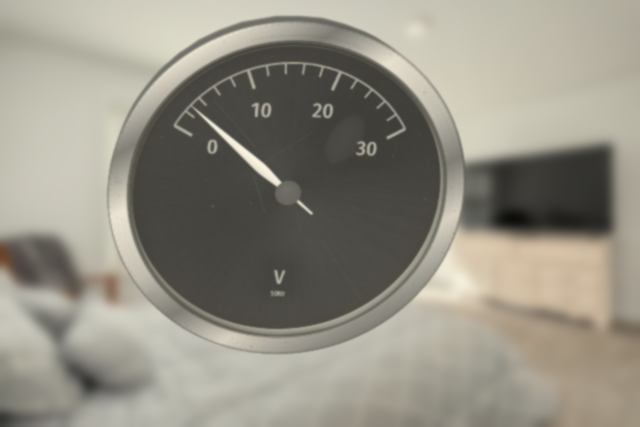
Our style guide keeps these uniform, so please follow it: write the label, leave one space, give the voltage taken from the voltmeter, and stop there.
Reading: 3 V
